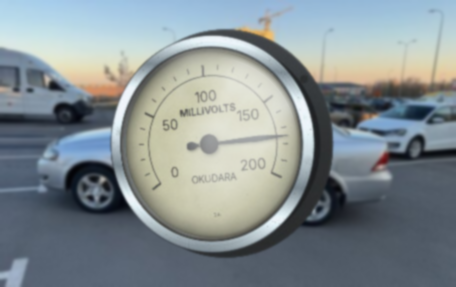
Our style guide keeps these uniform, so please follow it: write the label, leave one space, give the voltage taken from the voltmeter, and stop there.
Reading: 175 mV
